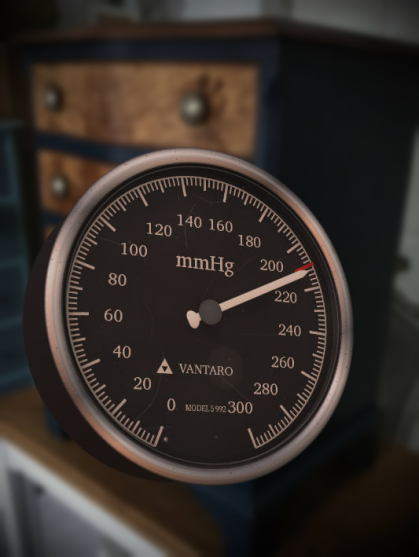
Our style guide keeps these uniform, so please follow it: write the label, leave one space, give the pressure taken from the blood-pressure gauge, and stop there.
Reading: 212 mmHg
